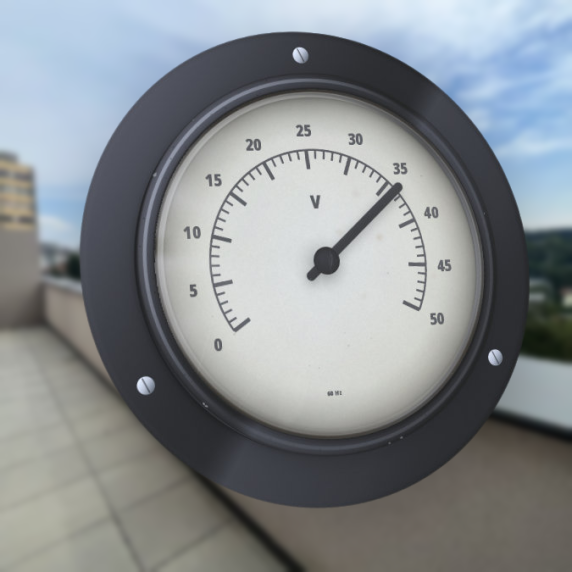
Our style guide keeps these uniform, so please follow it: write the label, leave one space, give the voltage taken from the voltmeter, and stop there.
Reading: 36 V
